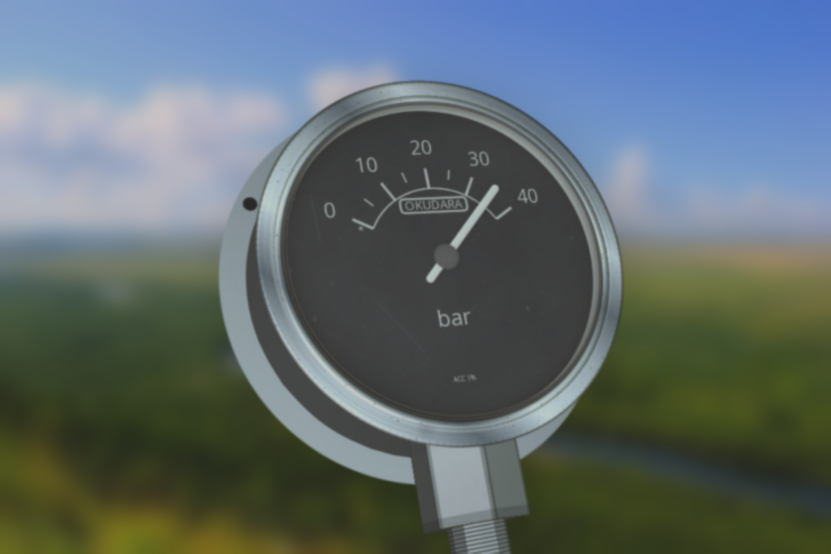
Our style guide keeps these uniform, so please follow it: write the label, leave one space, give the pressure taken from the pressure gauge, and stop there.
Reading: 35 bar
